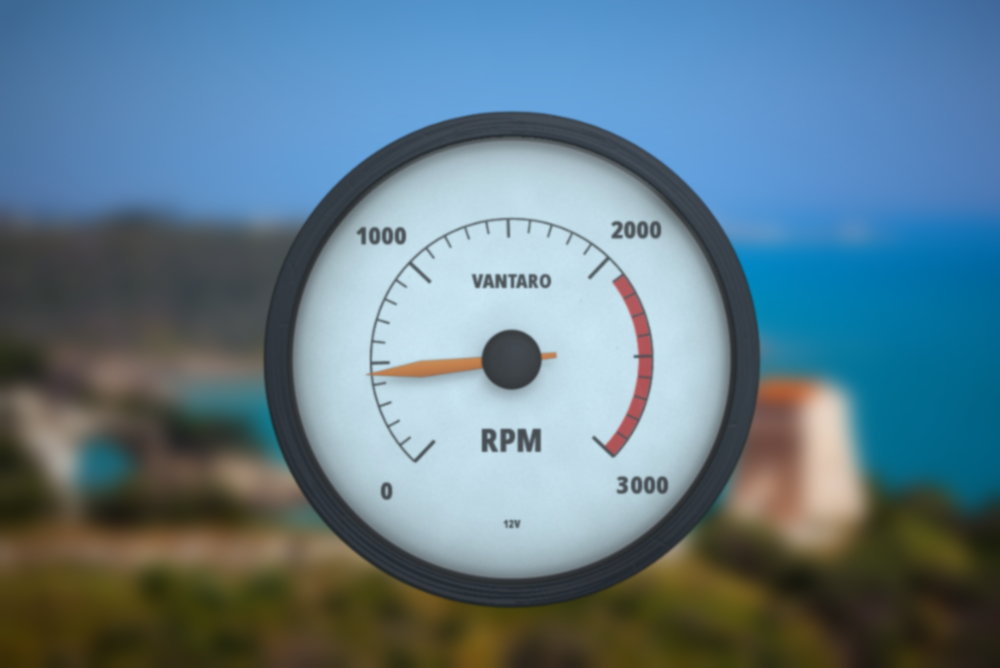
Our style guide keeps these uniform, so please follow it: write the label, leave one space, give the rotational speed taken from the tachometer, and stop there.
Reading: 450 rpm
